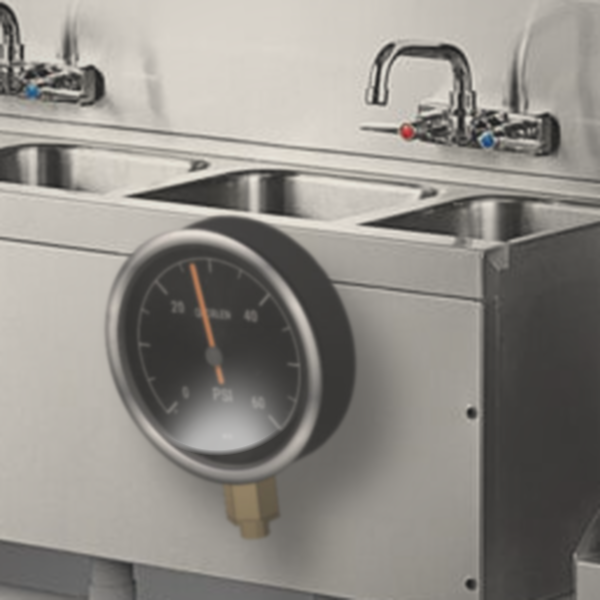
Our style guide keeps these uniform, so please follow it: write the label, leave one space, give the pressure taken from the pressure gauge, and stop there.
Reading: 27.5 psi
